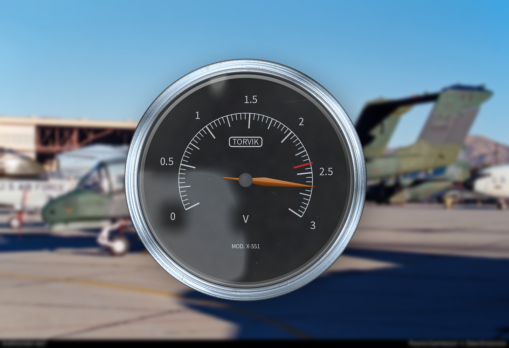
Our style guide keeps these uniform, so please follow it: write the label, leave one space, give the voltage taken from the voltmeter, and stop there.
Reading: 2.65 V
